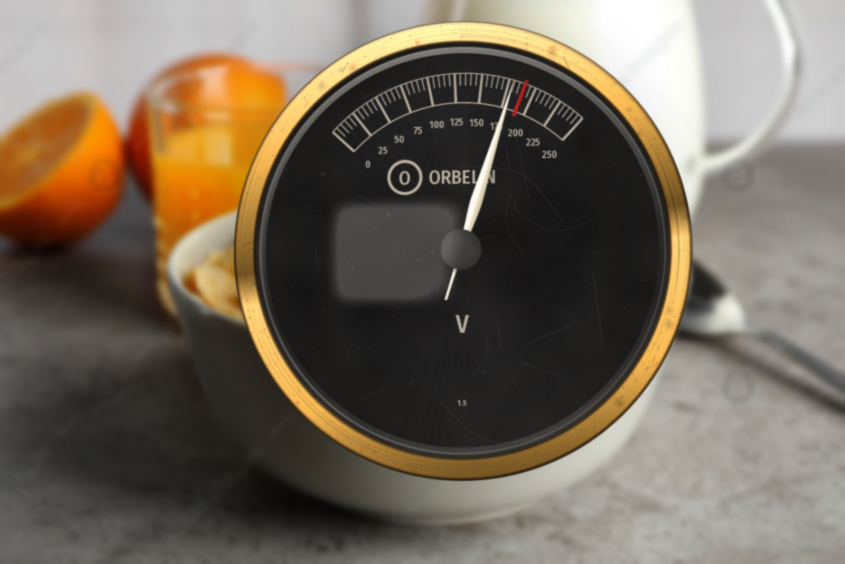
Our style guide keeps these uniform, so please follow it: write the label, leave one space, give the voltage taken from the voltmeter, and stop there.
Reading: 180 V
